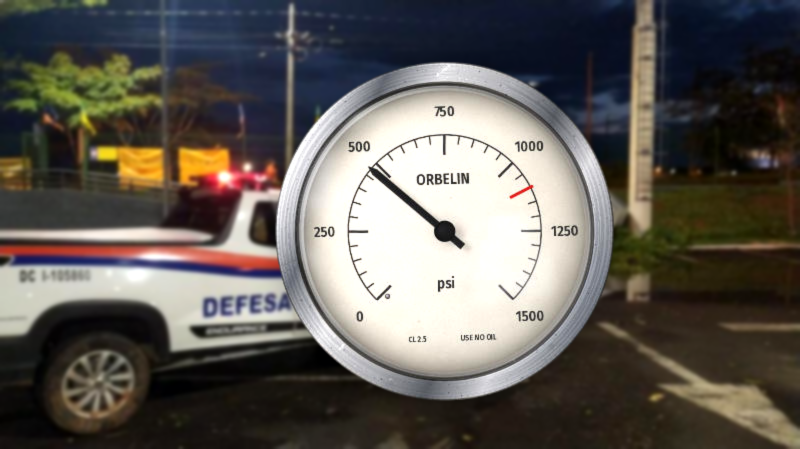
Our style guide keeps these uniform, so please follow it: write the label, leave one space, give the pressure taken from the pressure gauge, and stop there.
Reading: 475 psi
